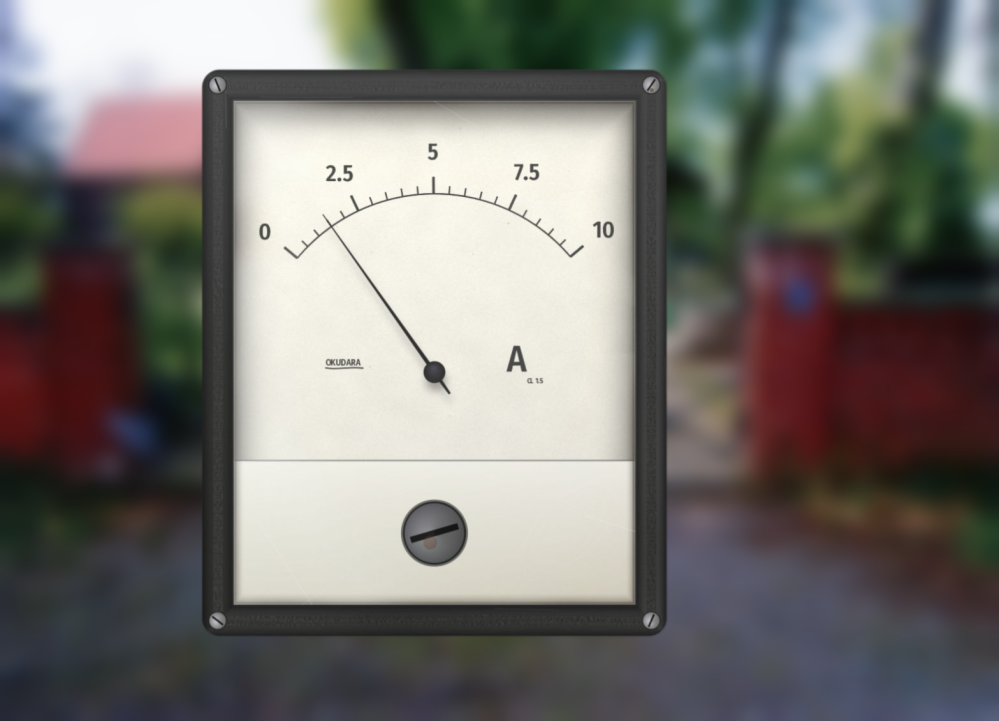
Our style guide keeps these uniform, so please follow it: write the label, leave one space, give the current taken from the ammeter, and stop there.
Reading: 1.5 A
